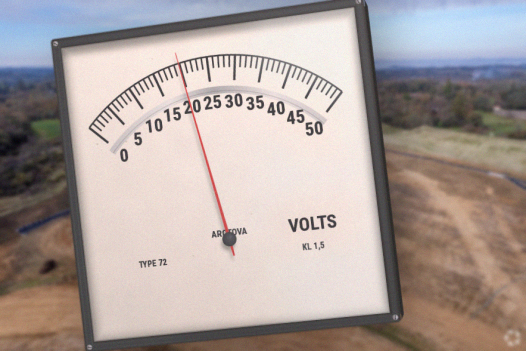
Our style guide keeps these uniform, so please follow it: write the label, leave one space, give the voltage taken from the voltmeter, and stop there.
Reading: 20 V
